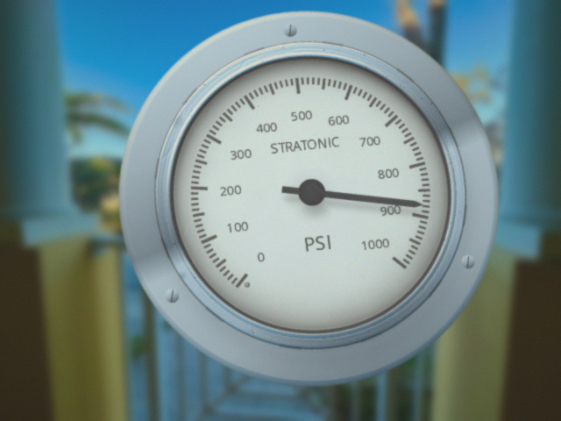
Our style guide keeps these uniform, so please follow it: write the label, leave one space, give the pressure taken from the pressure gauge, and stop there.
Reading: 880 psi
